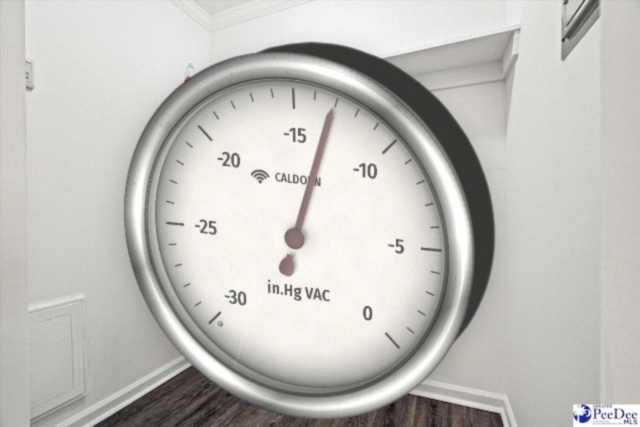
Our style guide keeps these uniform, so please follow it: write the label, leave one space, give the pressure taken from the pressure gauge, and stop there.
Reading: -13 inHg
